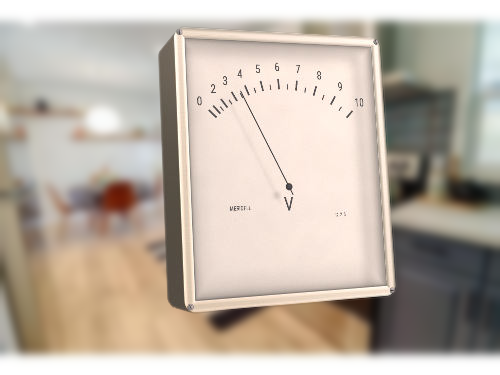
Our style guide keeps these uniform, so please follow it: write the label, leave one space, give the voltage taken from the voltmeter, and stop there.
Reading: 3.5 V
